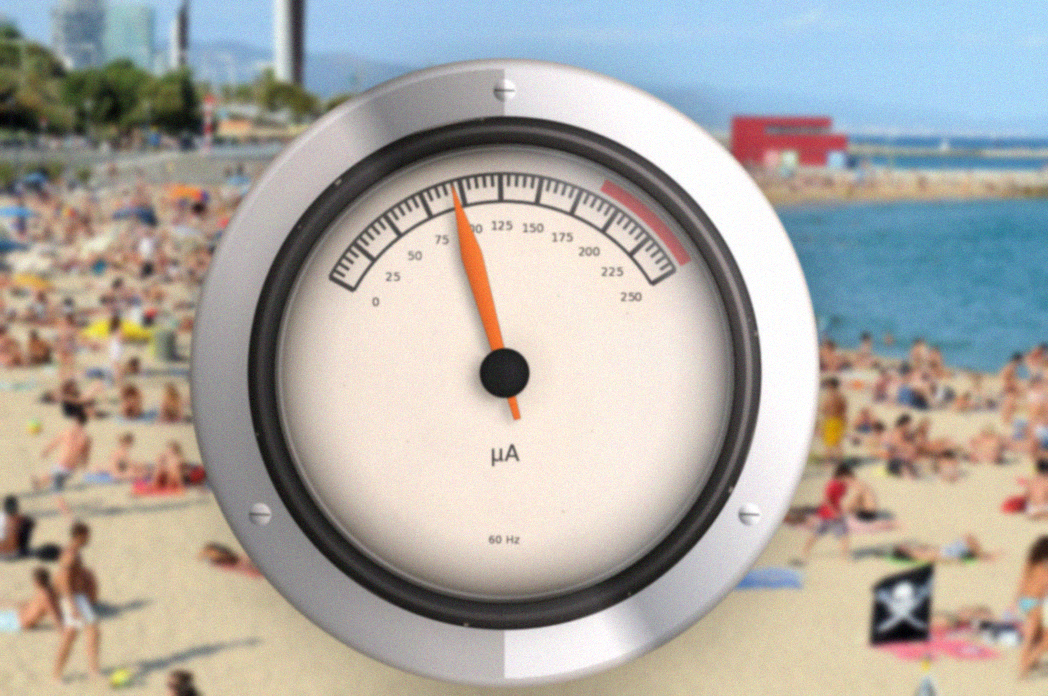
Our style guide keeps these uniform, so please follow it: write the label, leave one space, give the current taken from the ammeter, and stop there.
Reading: 95 µA
